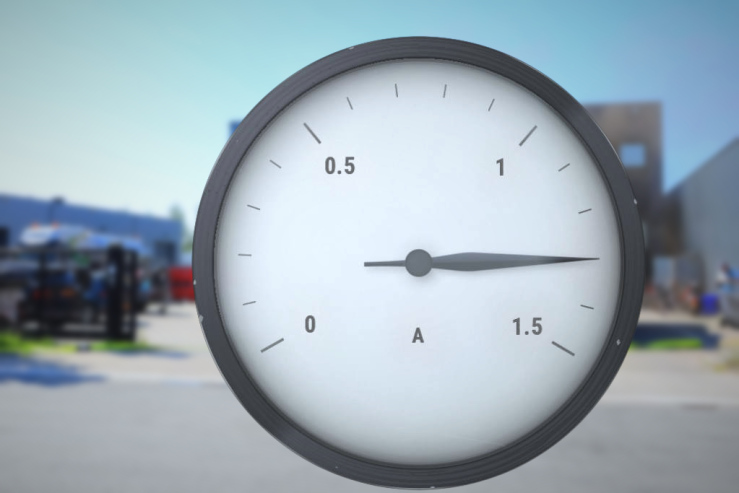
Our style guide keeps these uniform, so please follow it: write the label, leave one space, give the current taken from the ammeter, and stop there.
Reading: 1.3 A
